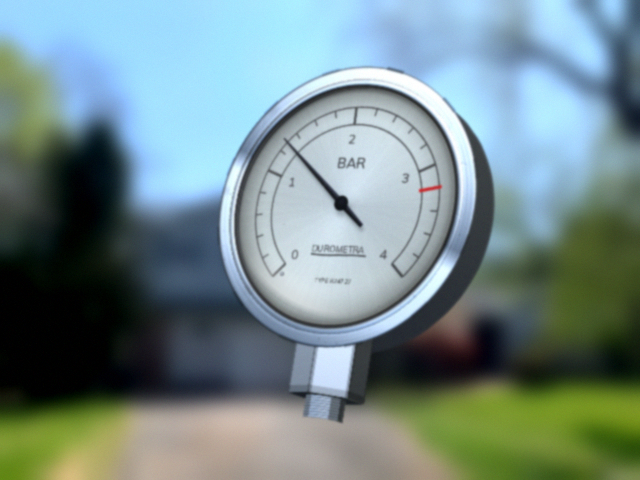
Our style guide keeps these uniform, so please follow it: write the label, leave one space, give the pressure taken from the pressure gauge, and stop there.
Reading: 1.3 bar
